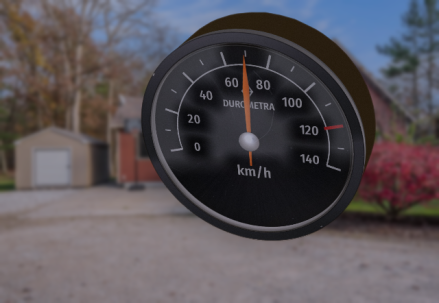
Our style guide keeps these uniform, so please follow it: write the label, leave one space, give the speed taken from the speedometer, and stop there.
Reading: 70 km/h
